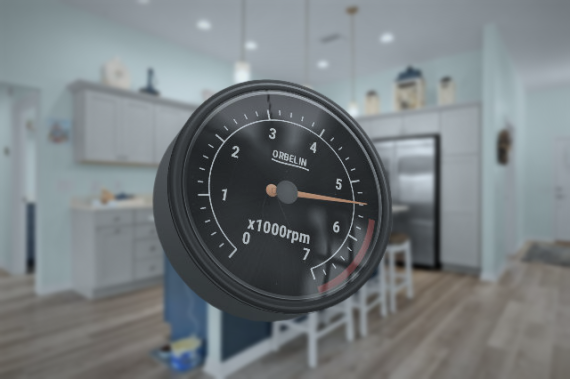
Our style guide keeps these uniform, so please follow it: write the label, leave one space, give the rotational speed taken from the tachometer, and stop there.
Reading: 5400 rpm
